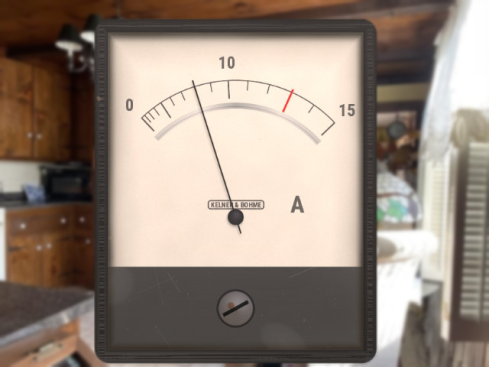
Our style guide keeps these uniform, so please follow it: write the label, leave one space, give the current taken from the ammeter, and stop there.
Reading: 8 A
